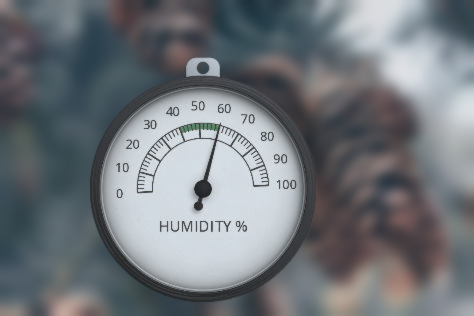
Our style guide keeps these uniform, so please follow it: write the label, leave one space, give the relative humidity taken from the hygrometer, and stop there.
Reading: 60 %
